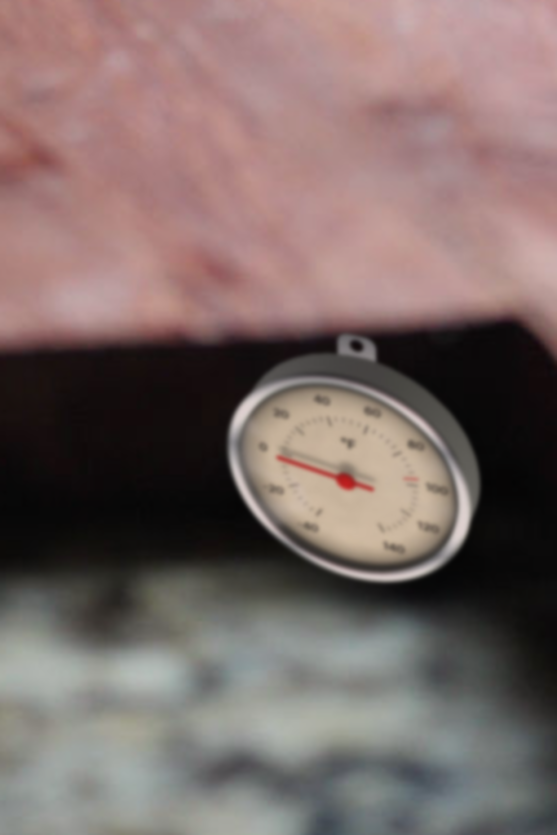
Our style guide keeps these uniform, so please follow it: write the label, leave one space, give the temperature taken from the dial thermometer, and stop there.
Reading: 0 °F
